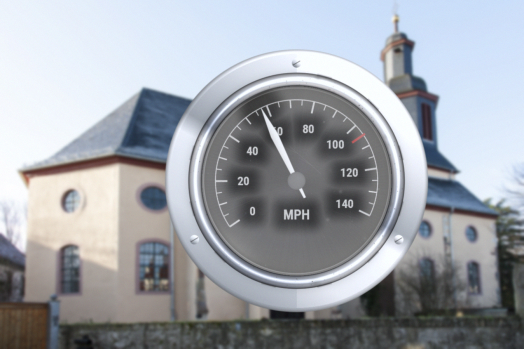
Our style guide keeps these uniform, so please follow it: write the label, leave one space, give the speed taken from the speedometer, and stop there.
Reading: 57.5 mph
